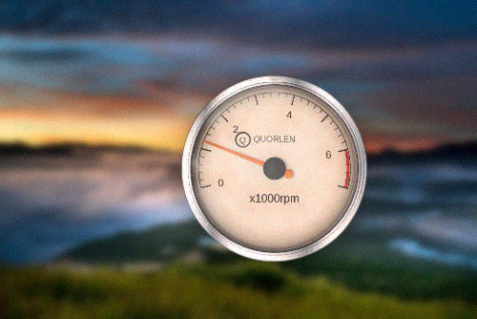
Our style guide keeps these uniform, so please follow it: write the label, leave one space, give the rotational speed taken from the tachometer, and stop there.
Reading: 1200 rpm
